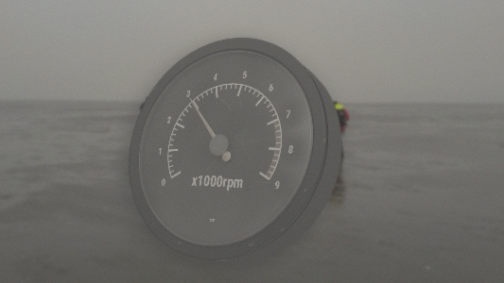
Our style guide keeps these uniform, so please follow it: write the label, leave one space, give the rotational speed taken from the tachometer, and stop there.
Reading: 3000 rpm
